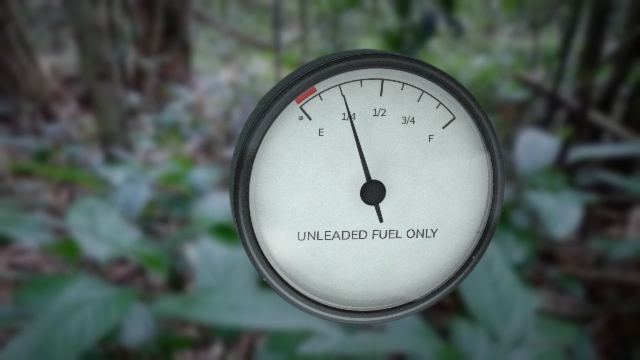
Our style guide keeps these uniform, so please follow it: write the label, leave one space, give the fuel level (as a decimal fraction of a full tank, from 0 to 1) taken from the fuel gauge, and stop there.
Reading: 0.25
